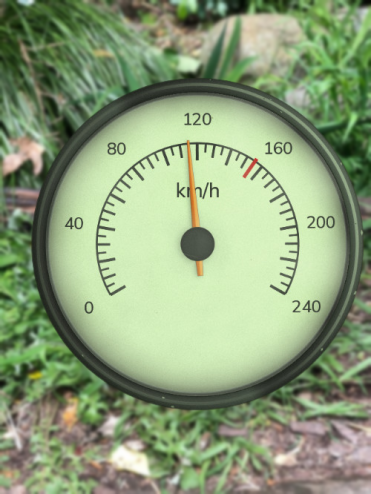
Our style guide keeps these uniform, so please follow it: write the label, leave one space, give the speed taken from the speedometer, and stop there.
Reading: 115 km/h
